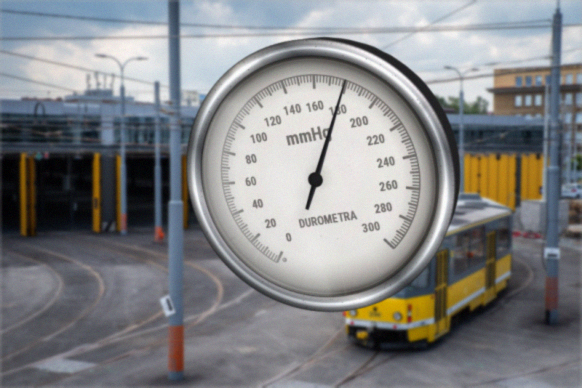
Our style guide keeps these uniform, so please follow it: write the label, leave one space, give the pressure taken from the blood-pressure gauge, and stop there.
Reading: 180 mmHg
